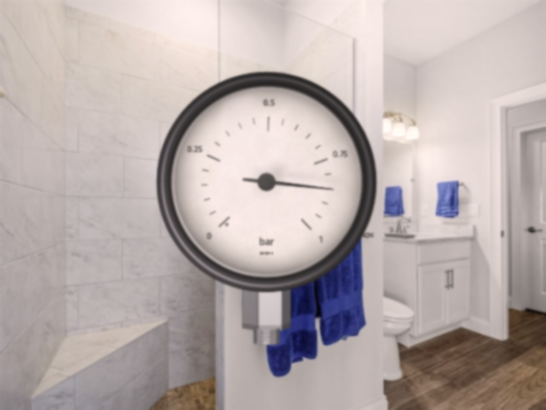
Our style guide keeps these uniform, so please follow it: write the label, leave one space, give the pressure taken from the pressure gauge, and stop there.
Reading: 0.85 bar
